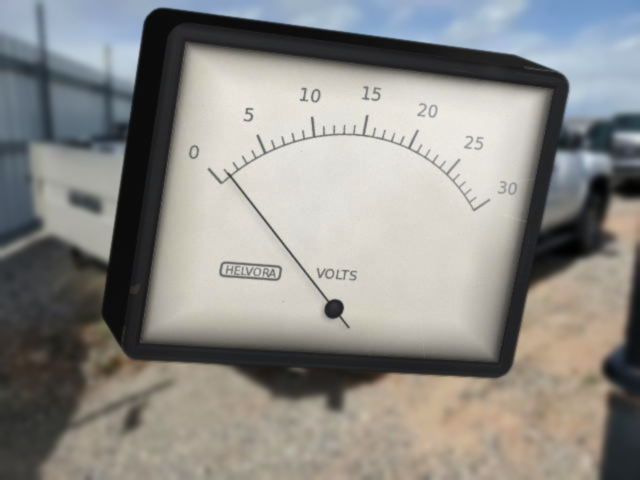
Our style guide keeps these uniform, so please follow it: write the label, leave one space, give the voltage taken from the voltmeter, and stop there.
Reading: 1 V
